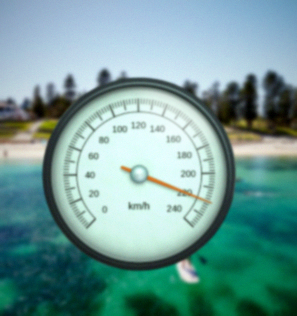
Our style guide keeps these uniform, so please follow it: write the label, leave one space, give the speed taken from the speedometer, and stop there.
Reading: 220 km/h
